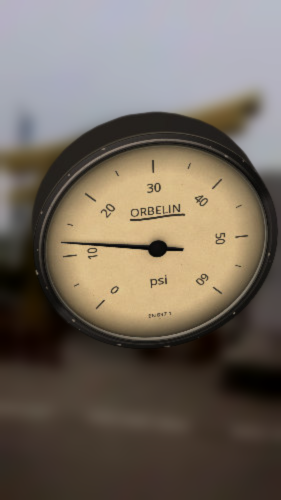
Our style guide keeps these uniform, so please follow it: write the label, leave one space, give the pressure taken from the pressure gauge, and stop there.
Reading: 12.5 psi
